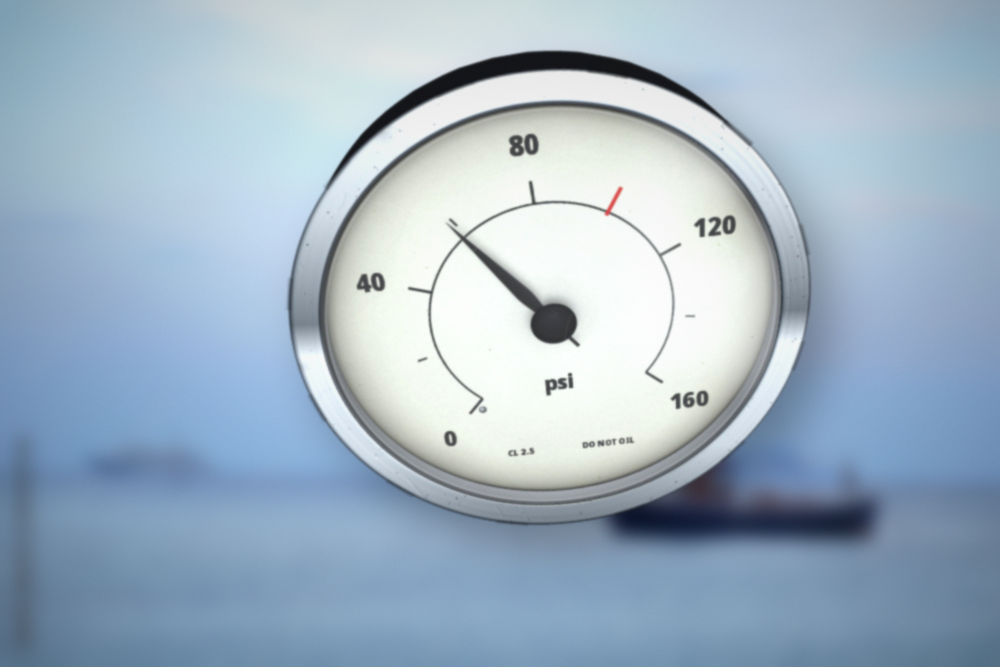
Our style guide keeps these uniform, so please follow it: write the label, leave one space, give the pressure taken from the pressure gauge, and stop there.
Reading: 60 psi
